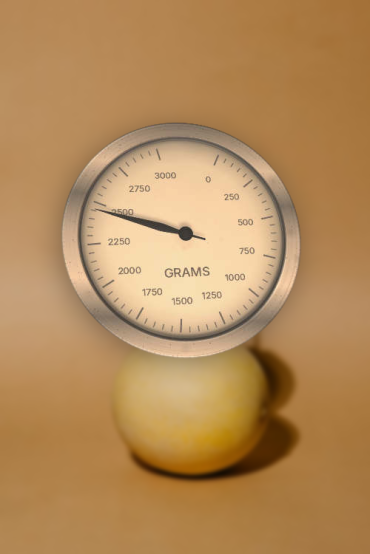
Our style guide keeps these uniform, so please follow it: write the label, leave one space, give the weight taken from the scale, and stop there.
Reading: 2450 g
